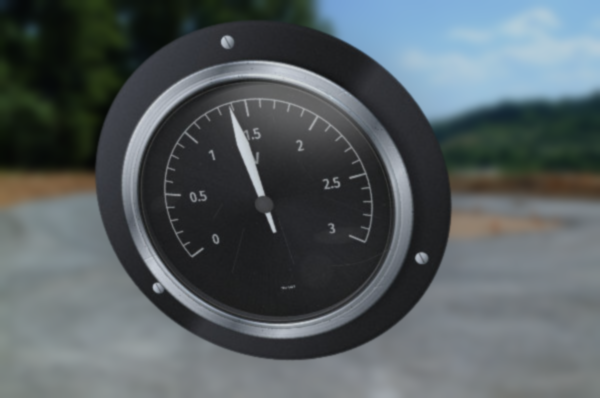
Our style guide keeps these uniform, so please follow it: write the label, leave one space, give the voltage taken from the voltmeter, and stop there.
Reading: 1.4 V
